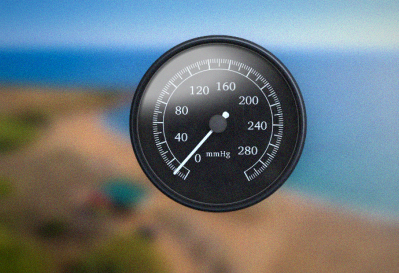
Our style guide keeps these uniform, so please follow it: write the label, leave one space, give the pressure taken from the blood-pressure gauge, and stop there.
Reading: 10 mmHg
